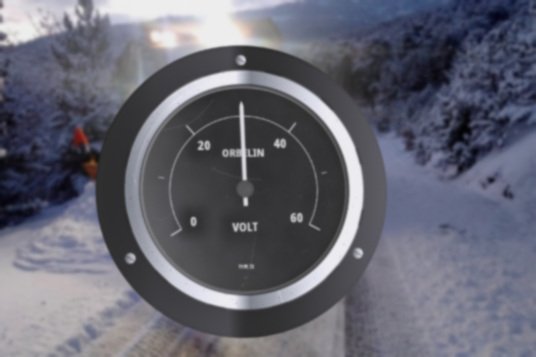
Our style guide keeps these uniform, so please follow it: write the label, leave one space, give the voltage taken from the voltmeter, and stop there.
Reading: 30 V
